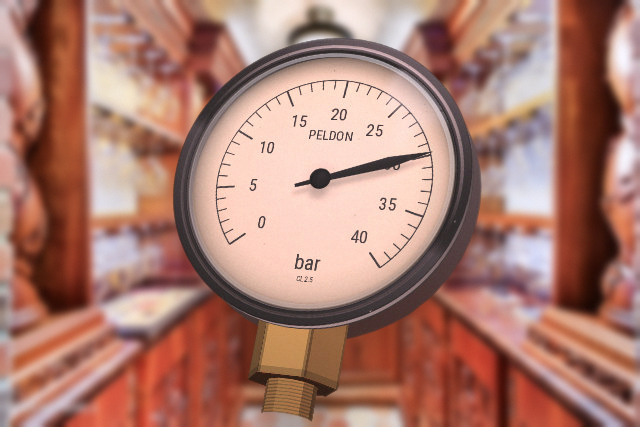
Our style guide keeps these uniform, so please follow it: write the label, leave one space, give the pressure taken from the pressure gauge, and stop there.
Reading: 30 bar
